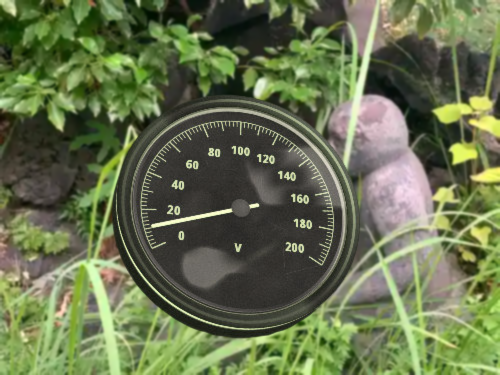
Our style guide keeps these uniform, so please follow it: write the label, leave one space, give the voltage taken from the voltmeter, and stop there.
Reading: 10 V
